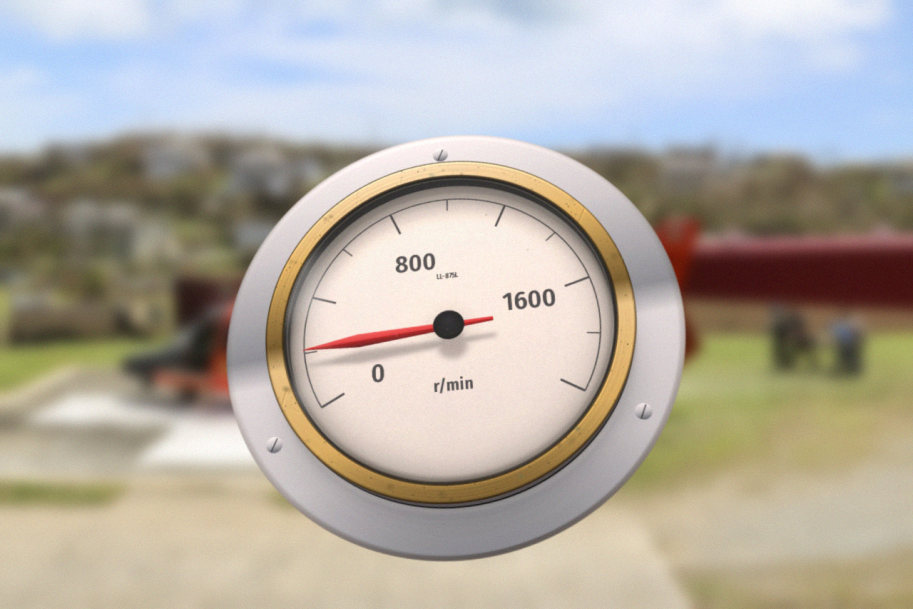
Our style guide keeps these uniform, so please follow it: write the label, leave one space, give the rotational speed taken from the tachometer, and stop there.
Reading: 200 rpm
